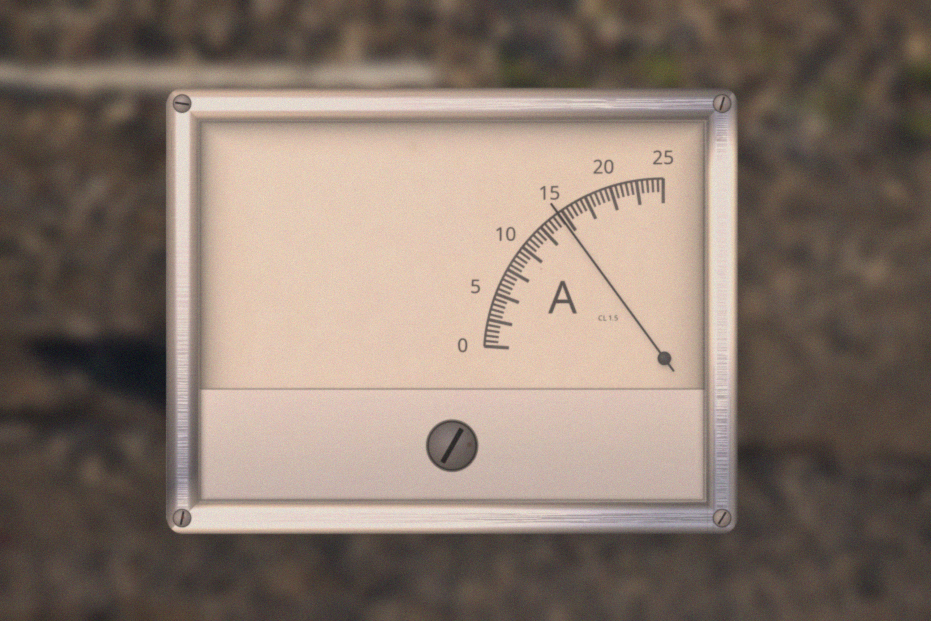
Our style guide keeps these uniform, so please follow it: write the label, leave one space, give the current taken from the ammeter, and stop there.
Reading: 14.5 A
